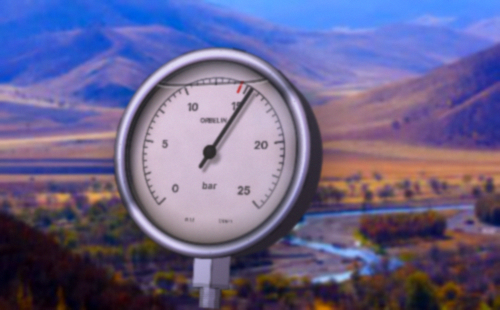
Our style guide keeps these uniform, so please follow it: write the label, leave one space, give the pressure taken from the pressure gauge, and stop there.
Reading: 15.5 bar
